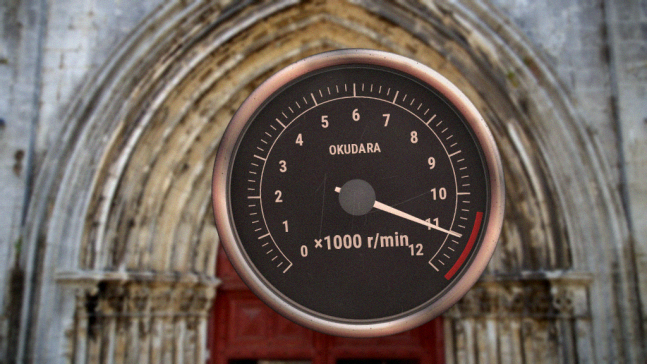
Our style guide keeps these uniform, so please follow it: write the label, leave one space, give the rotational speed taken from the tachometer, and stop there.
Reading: 11000 rpm
